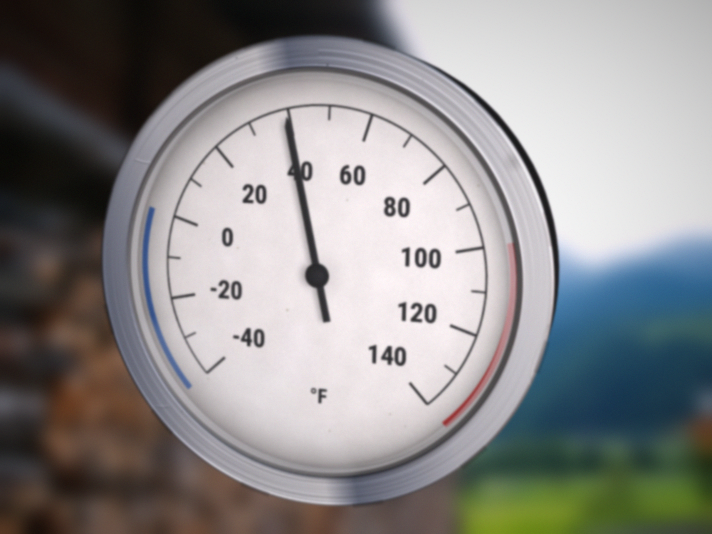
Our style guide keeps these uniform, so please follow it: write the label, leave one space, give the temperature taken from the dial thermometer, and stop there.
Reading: 40 °F
